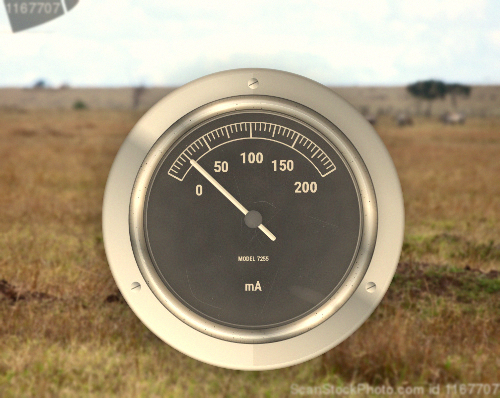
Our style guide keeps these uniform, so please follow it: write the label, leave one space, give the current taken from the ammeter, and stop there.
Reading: 25 mA
